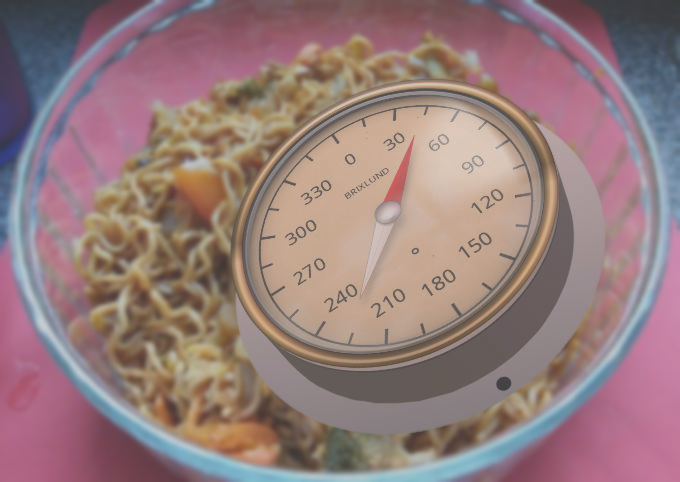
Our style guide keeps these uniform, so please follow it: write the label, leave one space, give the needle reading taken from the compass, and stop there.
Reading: 45 °
